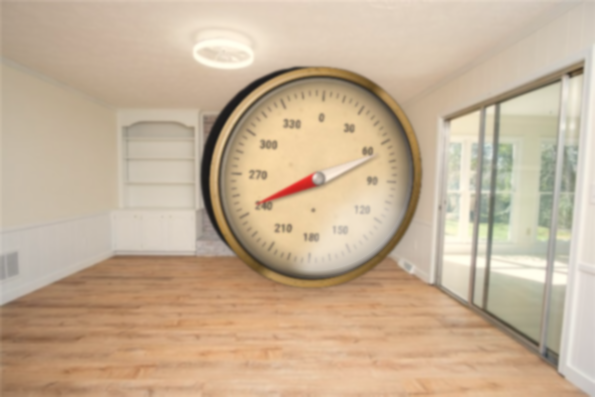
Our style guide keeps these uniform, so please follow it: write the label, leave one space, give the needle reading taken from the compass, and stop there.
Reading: 245 °
